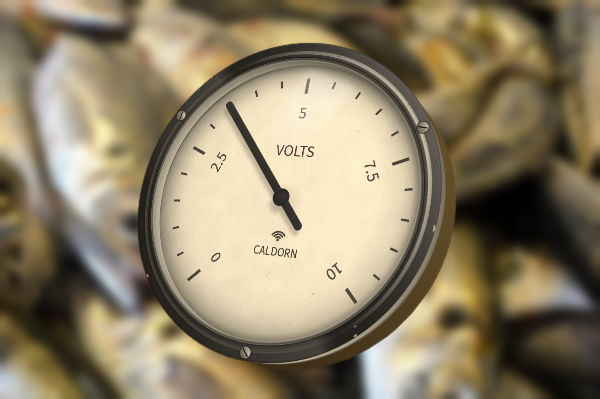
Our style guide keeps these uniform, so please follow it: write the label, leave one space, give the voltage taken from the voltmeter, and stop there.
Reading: 3.5 V
